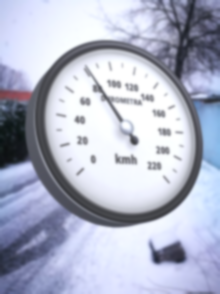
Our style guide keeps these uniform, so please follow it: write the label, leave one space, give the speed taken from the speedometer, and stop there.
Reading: 80 km/h
